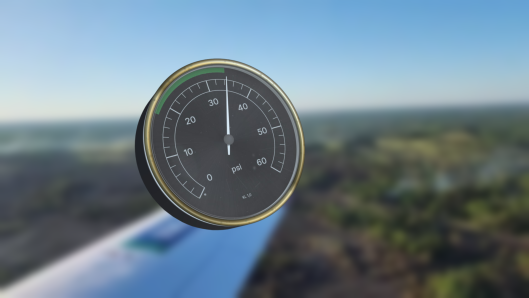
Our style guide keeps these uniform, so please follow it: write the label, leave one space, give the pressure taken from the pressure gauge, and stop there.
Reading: 34 psi
